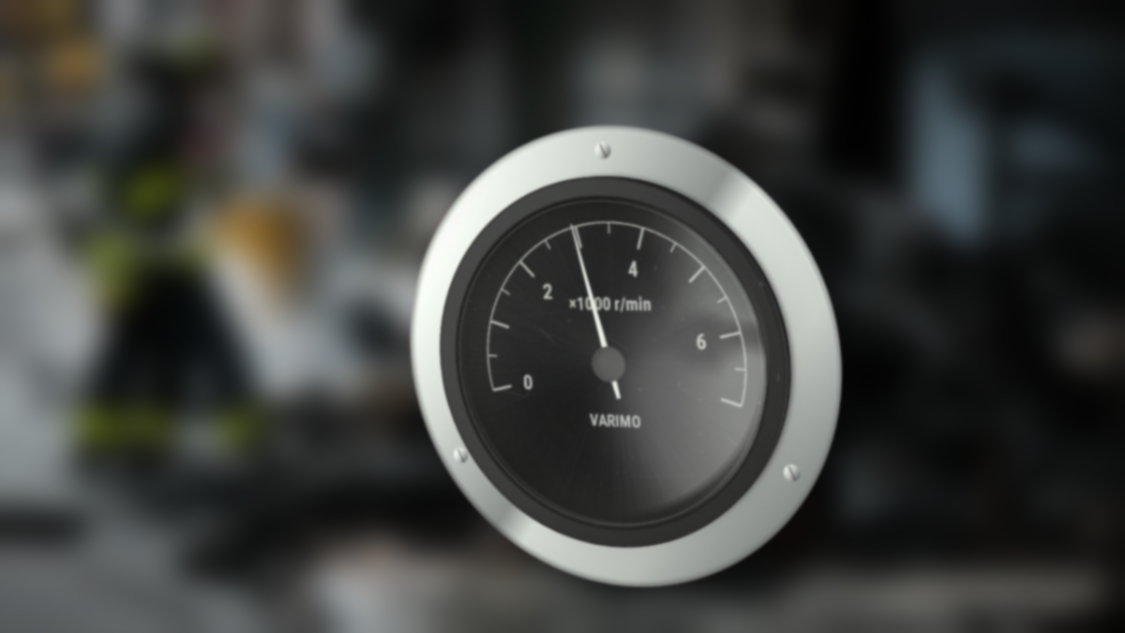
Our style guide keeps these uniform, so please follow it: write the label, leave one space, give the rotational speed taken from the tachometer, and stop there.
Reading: 3000 rpm
